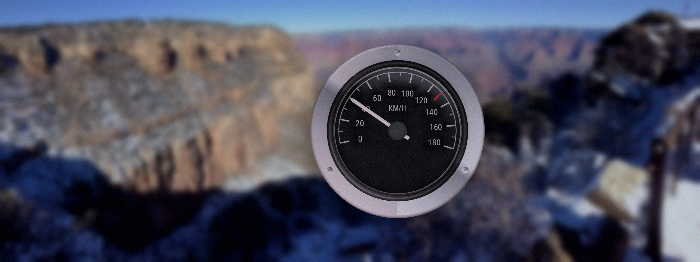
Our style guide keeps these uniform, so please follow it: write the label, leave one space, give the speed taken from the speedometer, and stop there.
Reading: 40 km/h
